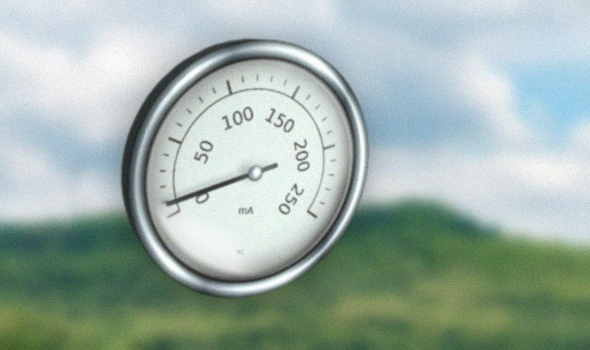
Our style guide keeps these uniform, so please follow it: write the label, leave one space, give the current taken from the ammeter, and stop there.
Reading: 10 mA
